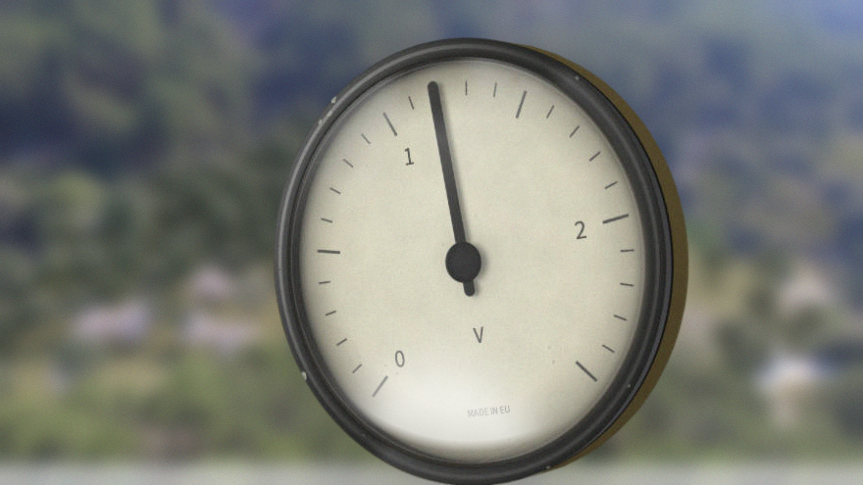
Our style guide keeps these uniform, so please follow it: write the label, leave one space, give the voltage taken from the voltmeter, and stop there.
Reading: 1.2 V
